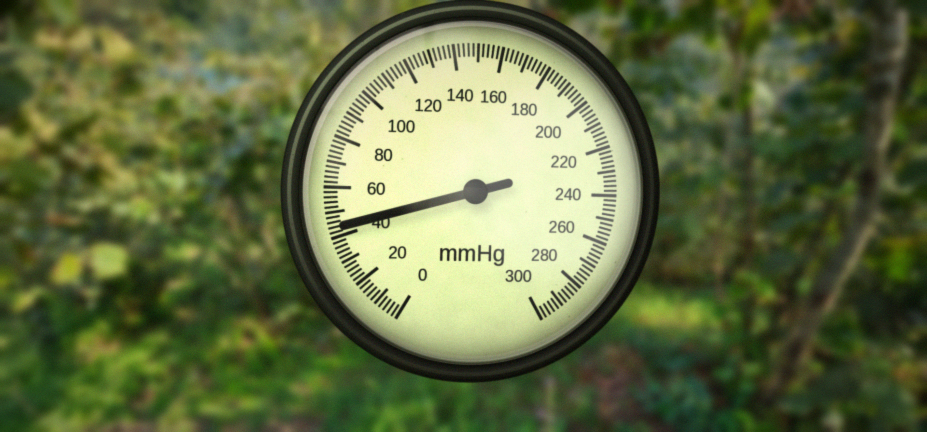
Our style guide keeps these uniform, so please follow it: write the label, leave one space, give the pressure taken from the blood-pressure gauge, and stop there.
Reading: 44 mmHg
